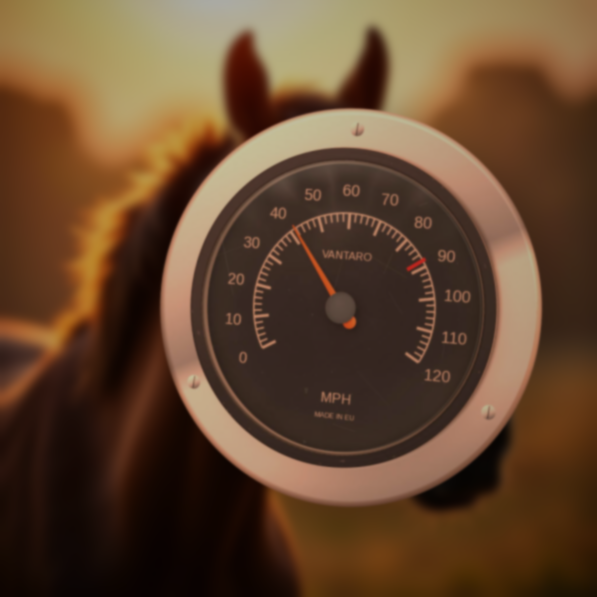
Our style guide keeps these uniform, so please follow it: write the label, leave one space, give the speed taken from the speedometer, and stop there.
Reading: 42 mph
